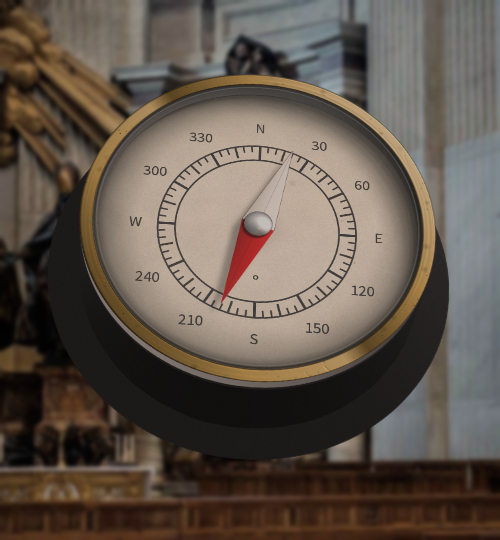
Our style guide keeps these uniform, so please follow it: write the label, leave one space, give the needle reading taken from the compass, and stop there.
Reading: 200 °
